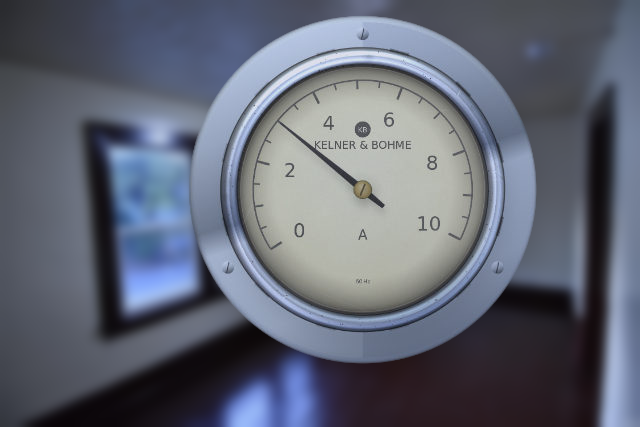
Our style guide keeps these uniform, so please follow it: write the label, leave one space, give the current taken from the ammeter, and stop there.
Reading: 3 A
